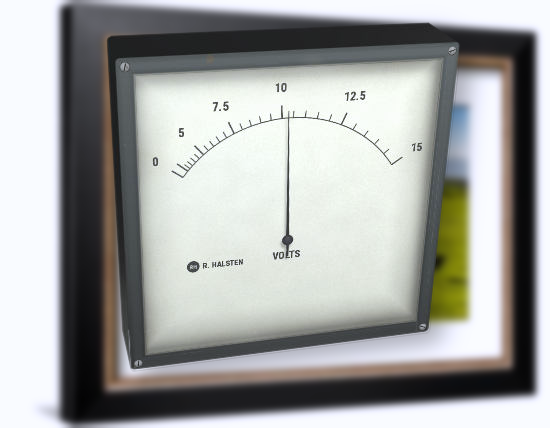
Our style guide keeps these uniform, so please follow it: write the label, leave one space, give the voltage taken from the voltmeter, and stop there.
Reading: 10.25 V
